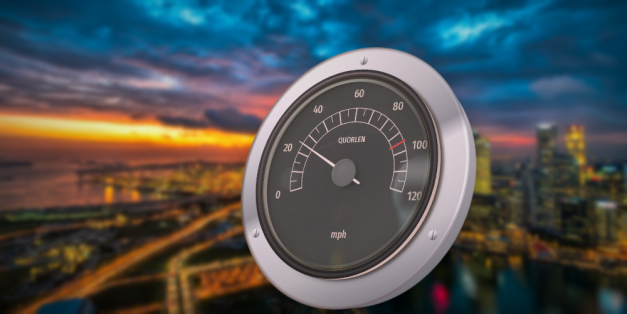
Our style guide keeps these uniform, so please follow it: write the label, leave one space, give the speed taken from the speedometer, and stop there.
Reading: 25 mph
